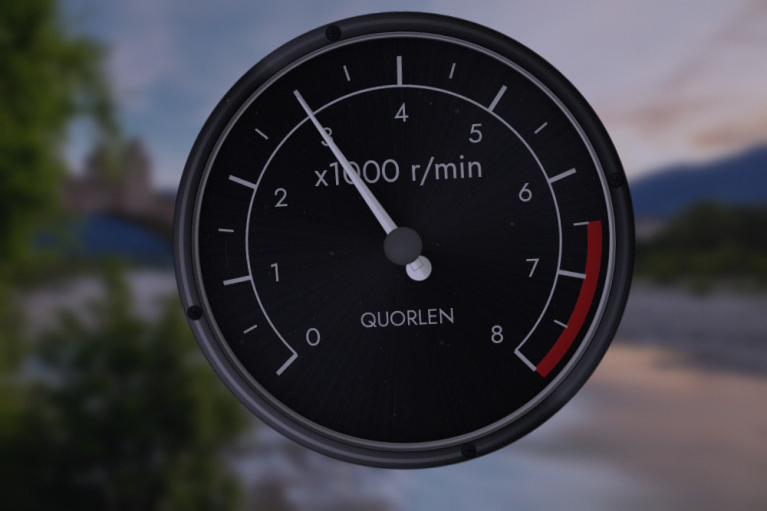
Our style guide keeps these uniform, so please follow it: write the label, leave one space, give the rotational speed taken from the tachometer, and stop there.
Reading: 3000 rpm
